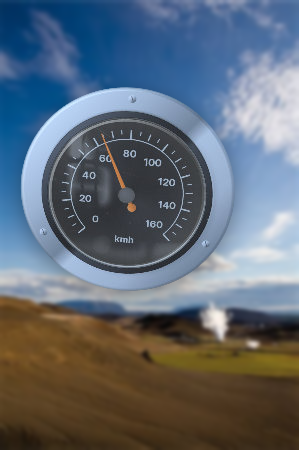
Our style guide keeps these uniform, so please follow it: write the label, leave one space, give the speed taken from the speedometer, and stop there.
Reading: 65 km/h
